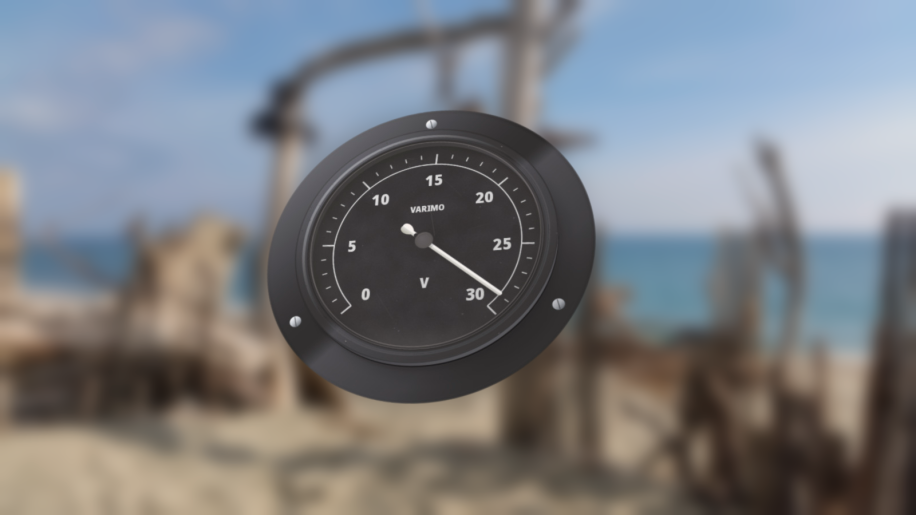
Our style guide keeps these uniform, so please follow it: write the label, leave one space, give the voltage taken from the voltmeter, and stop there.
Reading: 29 V
